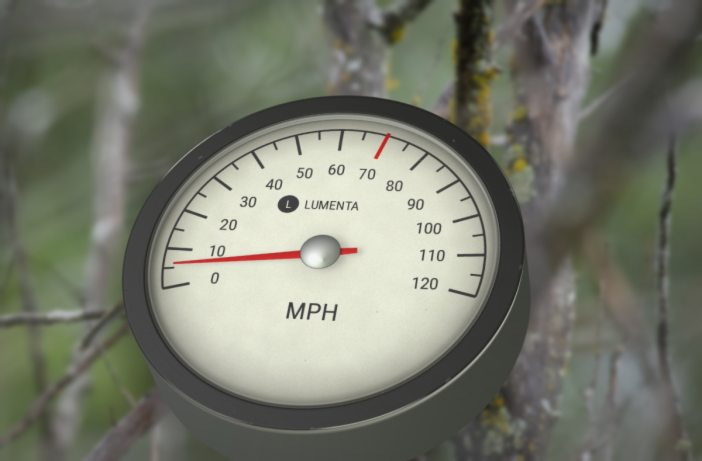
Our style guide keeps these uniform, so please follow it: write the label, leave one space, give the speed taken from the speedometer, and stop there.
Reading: 5 mph
